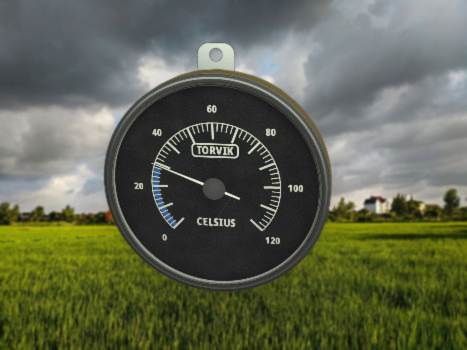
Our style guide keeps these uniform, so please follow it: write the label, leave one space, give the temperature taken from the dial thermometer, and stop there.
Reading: 30 °C
